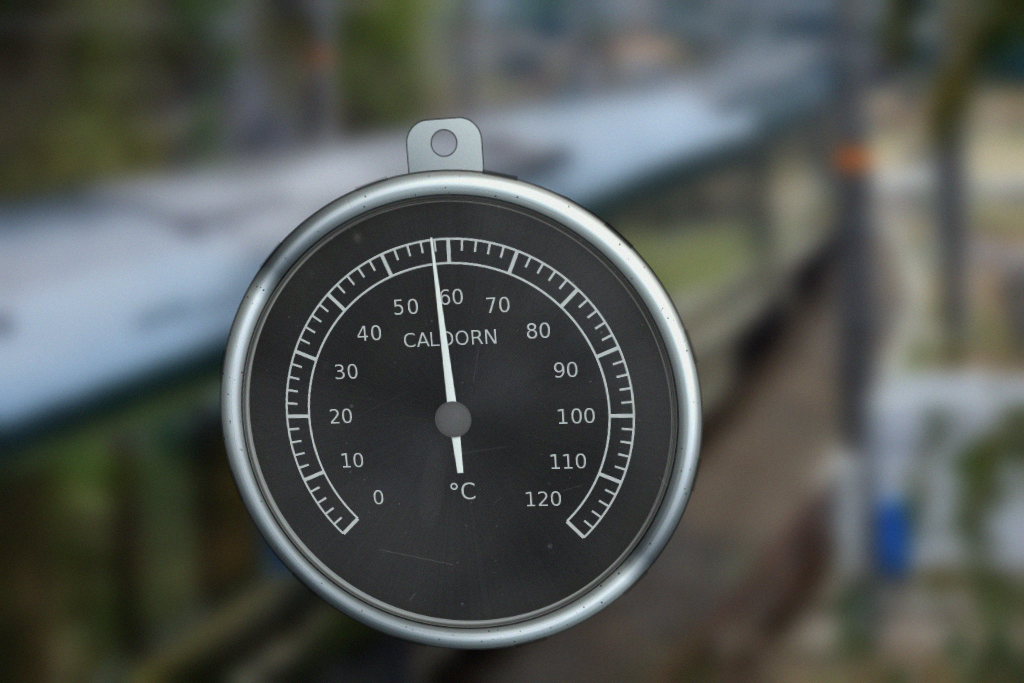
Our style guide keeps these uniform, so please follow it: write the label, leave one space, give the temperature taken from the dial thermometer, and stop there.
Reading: 58 °C
